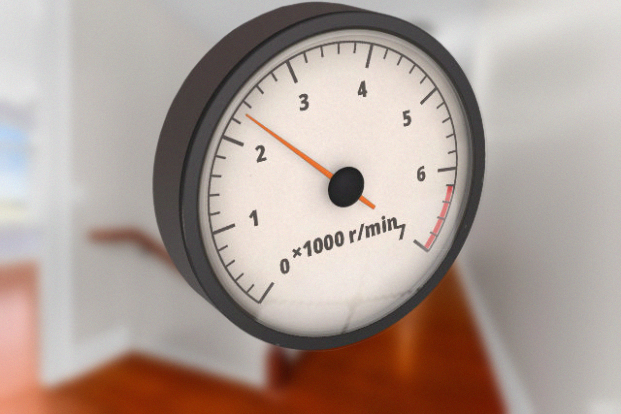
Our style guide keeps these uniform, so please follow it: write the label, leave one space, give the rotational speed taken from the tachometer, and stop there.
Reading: 2300 rpm
